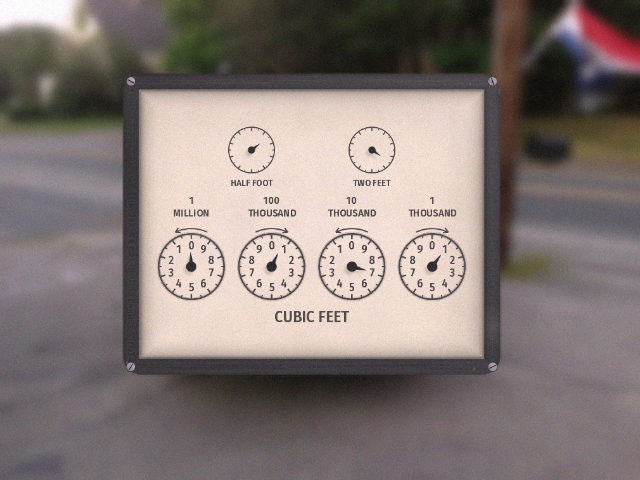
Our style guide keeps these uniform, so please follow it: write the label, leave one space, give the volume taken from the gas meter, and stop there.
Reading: 7100 ft³
